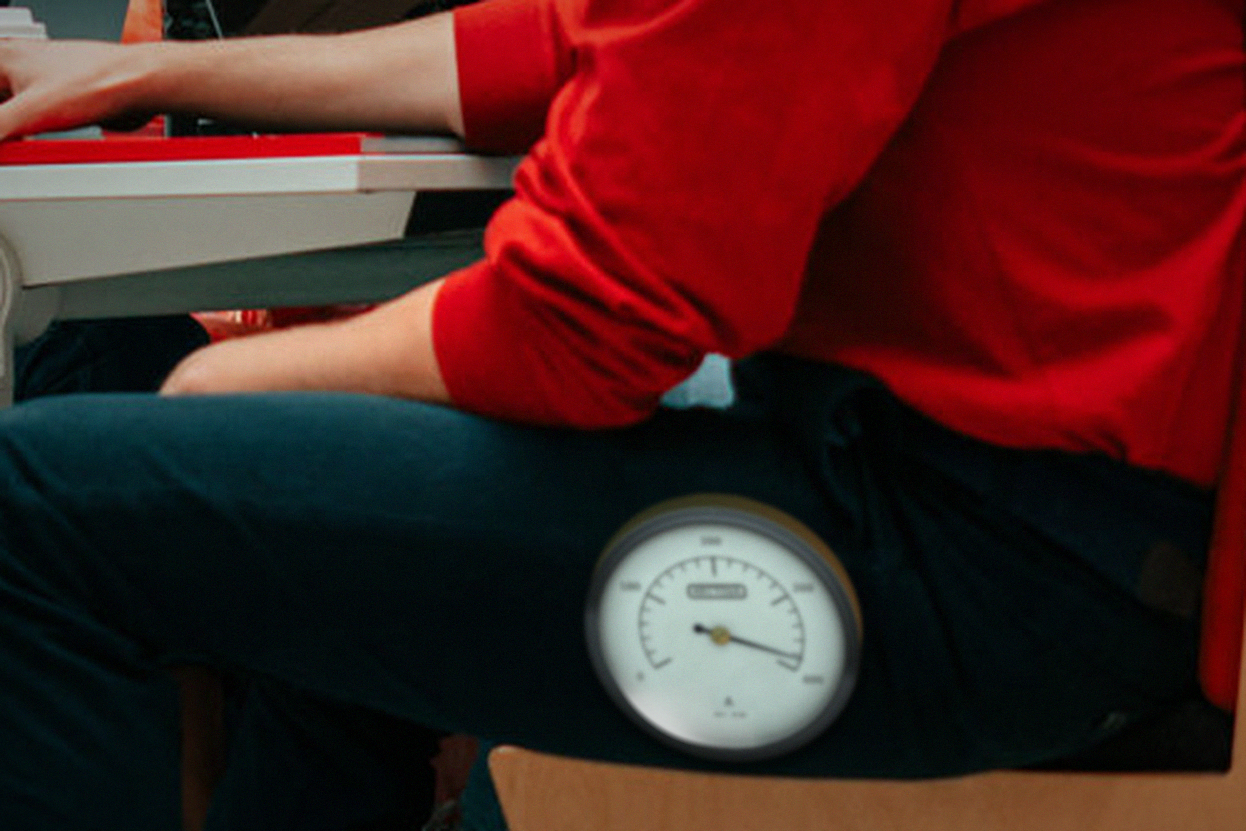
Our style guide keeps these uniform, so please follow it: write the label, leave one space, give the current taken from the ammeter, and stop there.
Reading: 380 A
